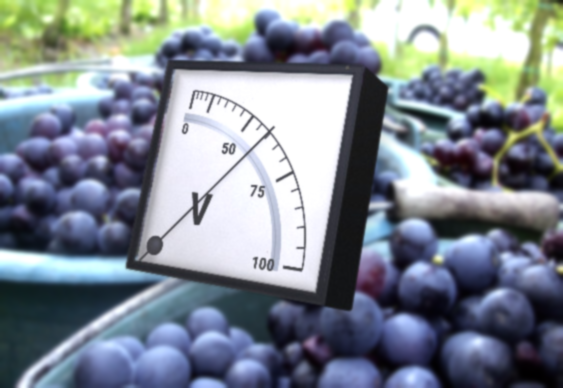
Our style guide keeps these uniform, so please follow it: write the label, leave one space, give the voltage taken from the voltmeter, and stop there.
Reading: 60 V
